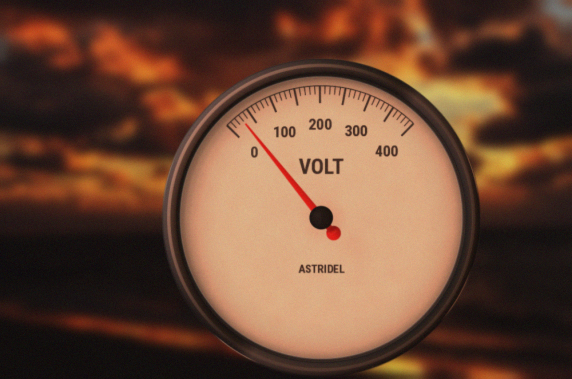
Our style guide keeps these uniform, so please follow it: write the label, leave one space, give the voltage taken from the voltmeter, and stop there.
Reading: 30 V
